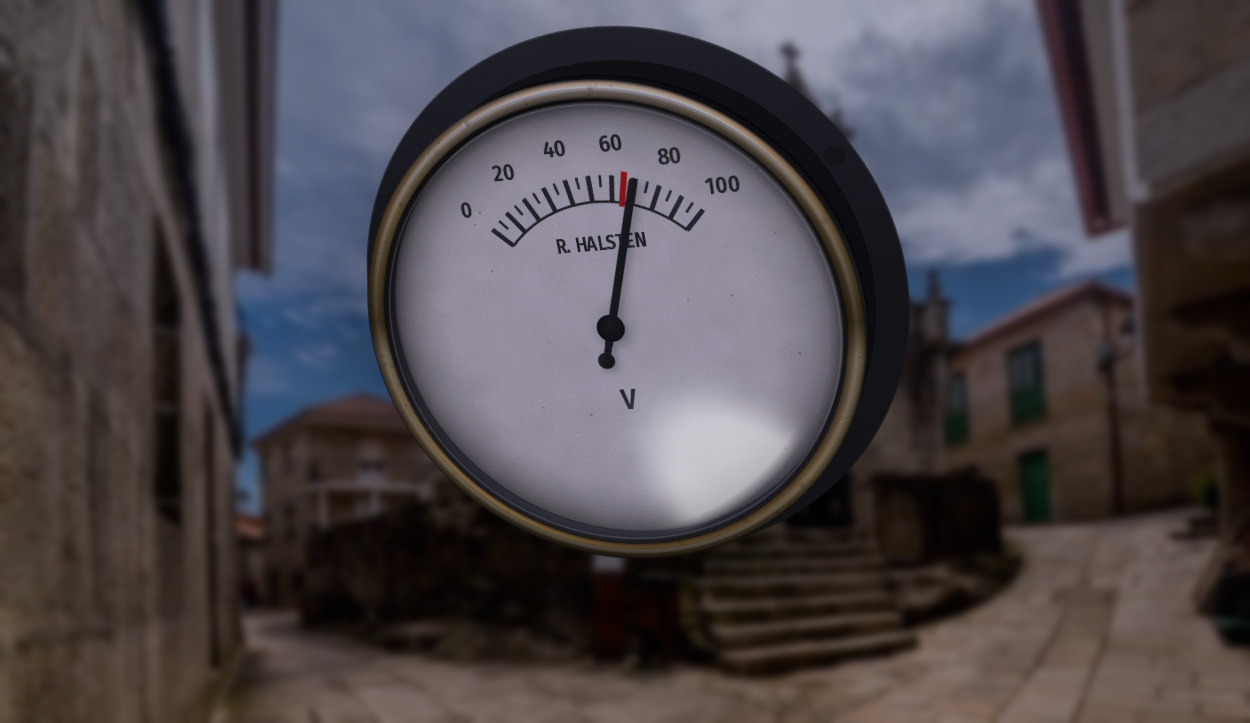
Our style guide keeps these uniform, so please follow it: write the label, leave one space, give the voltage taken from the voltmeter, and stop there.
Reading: 70 V
